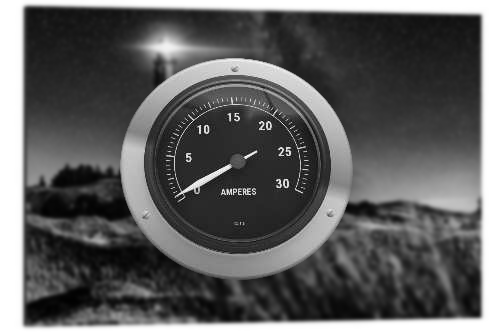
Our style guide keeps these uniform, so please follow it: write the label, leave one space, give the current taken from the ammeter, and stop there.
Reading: 0.5 A
